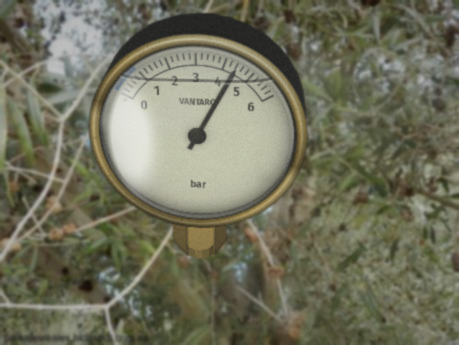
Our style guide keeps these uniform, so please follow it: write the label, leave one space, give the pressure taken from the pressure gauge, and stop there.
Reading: 4.4 bar
